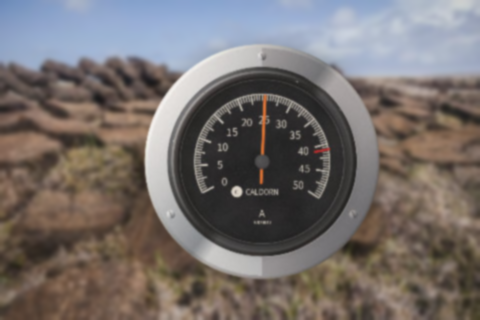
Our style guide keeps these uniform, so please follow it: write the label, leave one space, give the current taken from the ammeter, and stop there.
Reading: 25 A
